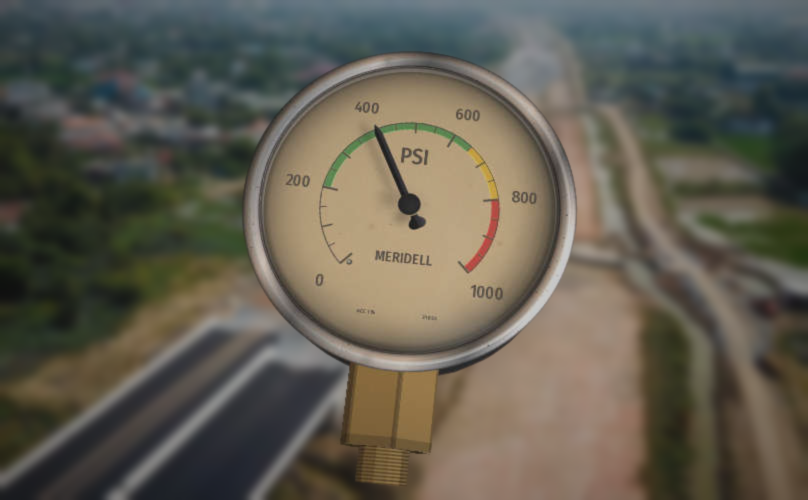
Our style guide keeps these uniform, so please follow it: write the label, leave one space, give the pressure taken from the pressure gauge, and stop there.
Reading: 400 psi
